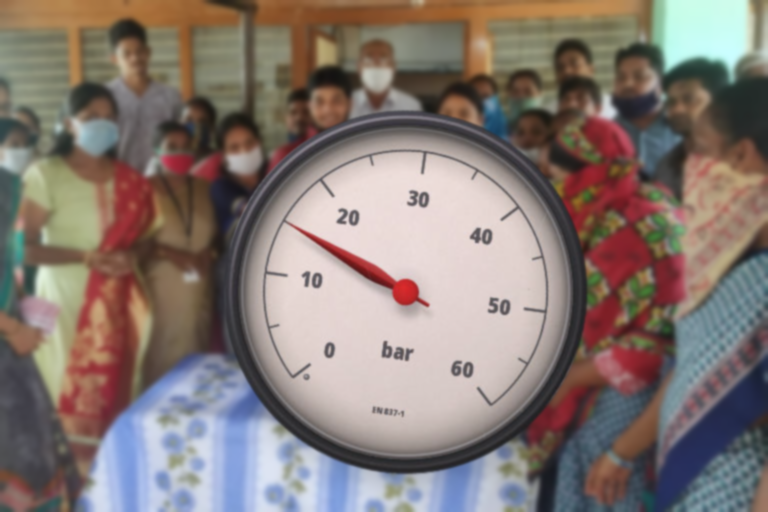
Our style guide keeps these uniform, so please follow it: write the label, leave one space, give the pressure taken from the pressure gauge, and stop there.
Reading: 15 bar
